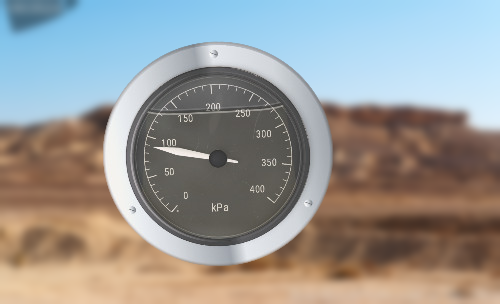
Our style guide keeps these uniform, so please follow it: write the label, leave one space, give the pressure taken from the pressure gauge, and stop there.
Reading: 90 kPa
